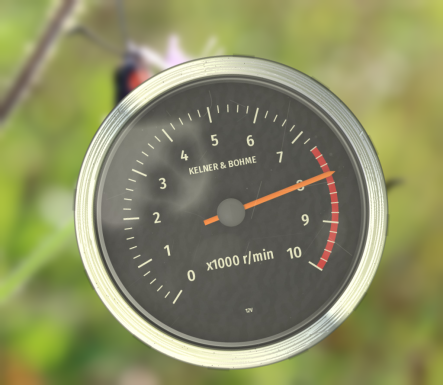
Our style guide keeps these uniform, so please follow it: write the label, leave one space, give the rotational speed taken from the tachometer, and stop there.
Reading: 8000 rpm
